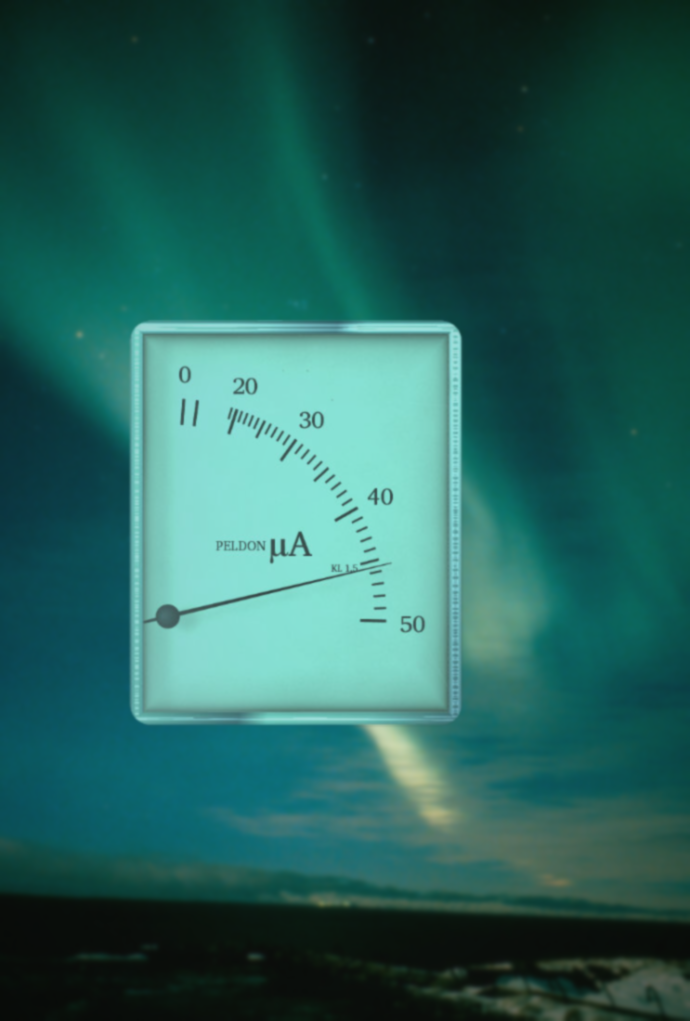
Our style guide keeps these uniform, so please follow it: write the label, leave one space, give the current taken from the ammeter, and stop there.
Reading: 45.5 µA
